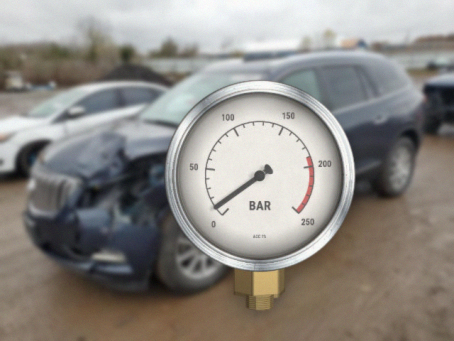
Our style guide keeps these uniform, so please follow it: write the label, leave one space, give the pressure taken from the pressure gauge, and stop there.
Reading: 10 bar
